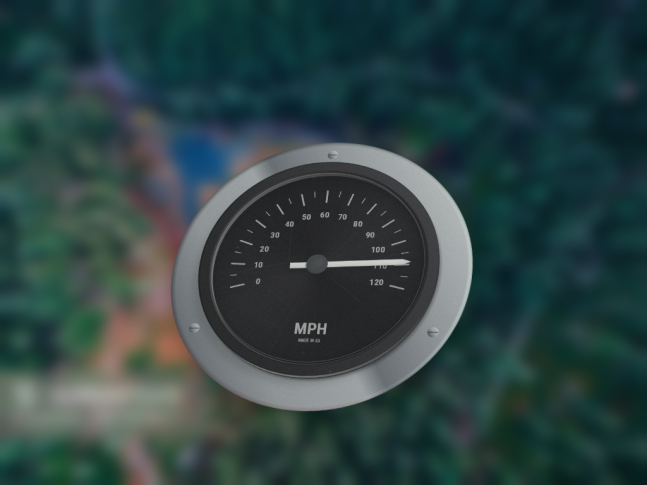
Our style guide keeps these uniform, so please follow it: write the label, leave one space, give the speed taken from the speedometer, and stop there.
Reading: 110 mph
